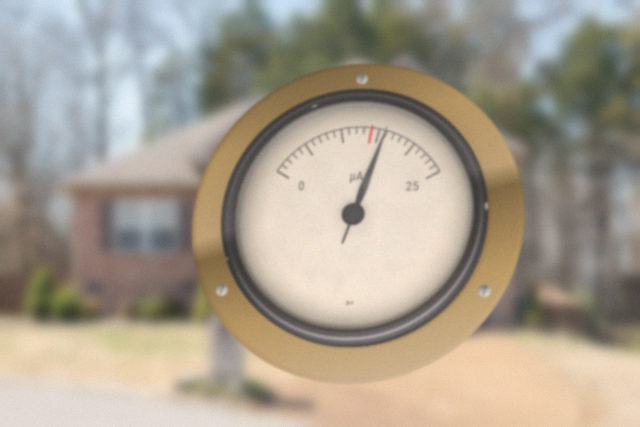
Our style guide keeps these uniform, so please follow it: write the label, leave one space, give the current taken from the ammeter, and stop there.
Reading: 16 µA
